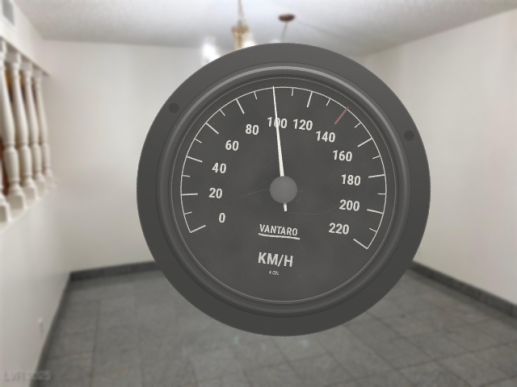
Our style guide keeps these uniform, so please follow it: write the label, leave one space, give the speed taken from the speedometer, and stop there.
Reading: 100 km/h
